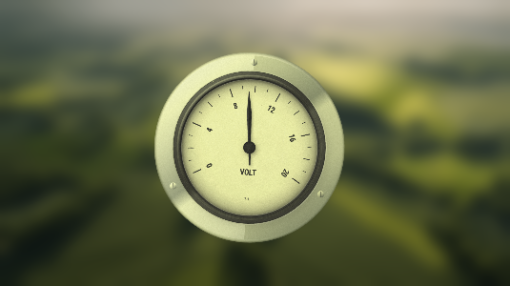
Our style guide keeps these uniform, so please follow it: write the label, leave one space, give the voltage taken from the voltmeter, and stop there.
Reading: 9.5 V
